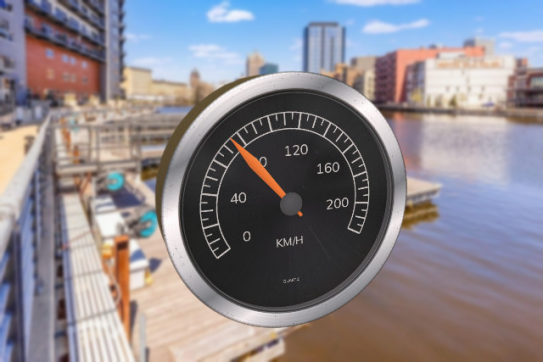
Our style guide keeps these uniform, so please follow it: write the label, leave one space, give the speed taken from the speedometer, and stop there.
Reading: 75 km/h
